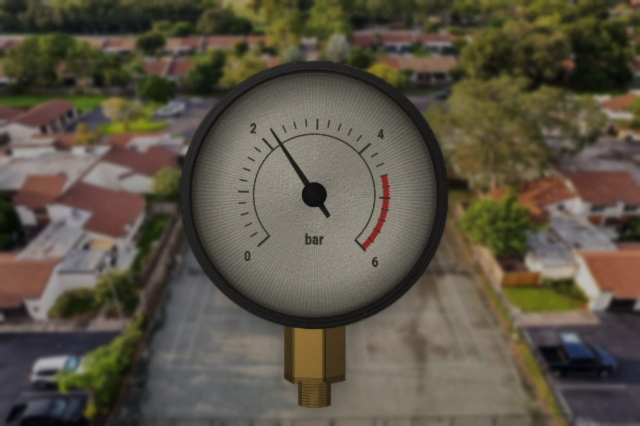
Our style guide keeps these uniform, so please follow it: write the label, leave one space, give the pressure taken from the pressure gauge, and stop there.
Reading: 2.2 bar
